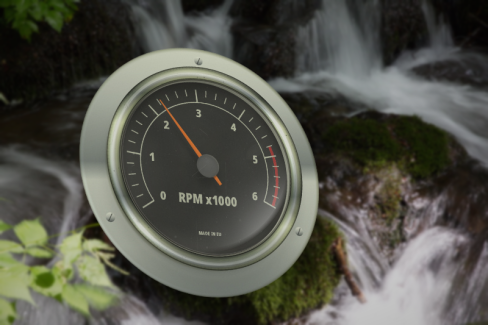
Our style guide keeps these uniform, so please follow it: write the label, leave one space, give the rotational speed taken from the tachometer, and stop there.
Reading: 2200 rpm
